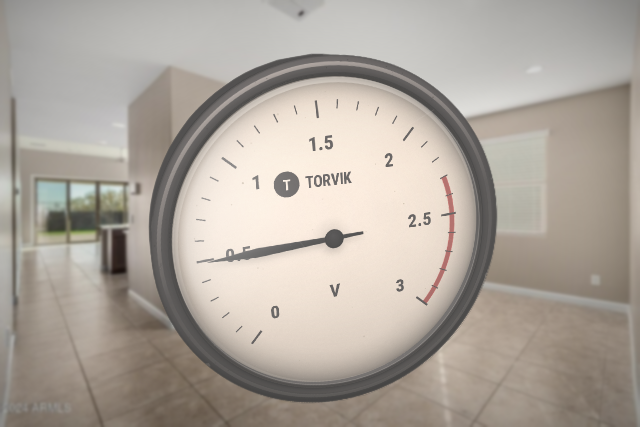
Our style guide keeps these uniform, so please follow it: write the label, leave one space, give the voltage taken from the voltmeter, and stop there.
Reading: 0.5 V
